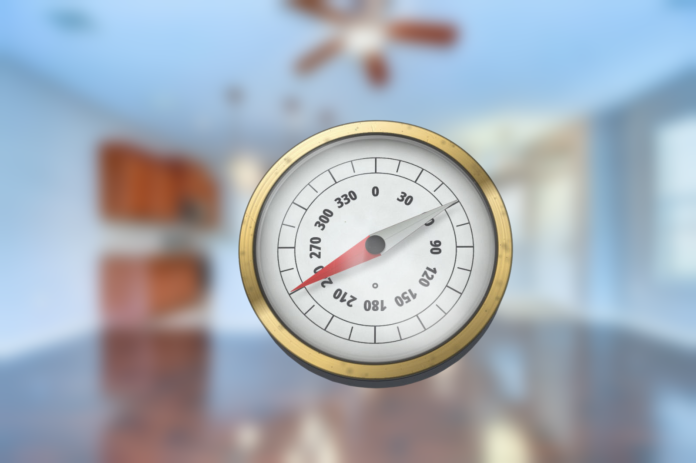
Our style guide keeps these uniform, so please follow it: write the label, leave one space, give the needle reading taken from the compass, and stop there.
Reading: 240 °
